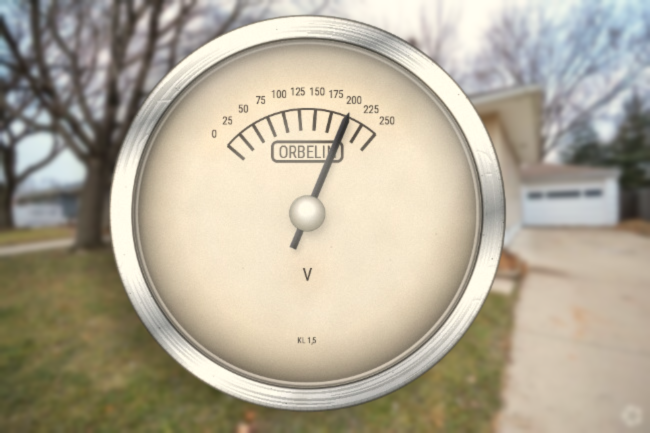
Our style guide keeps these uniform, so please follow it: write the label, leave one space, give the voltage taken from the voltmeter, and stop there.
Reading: 200 V
